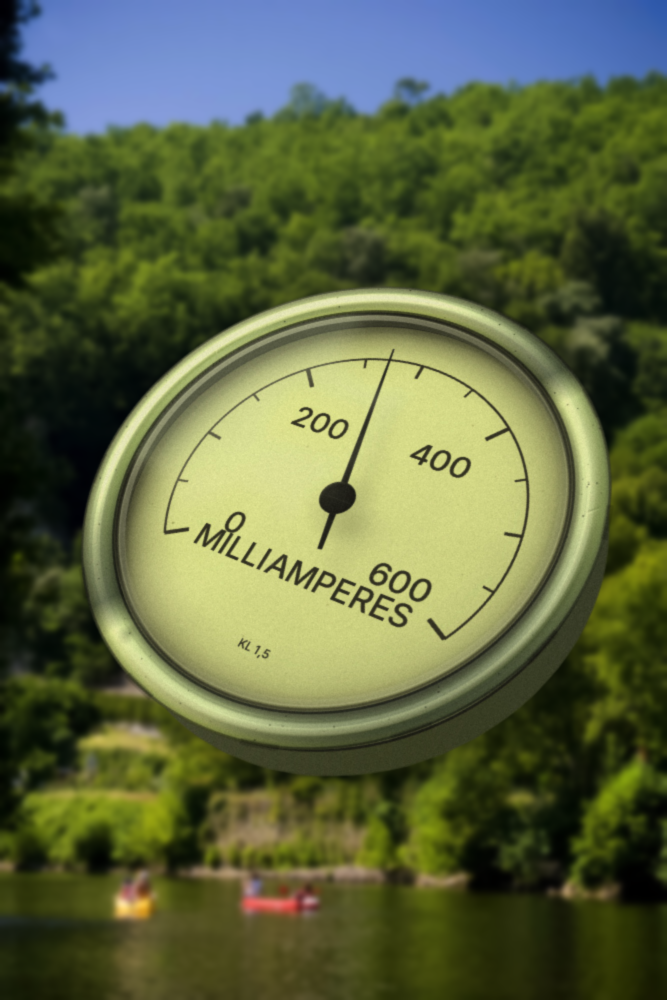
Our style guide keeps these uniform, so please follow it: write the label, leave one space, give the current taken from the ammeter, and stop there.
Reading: 275 mA
